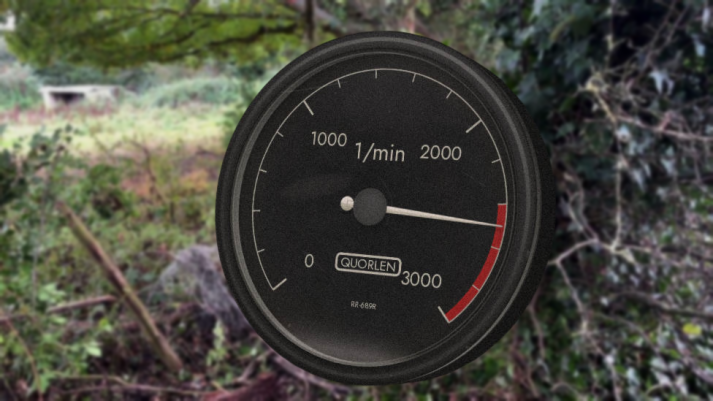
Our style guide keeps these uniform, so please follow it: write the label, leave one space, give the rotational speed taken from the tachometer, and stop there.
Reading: 2500 rpm
